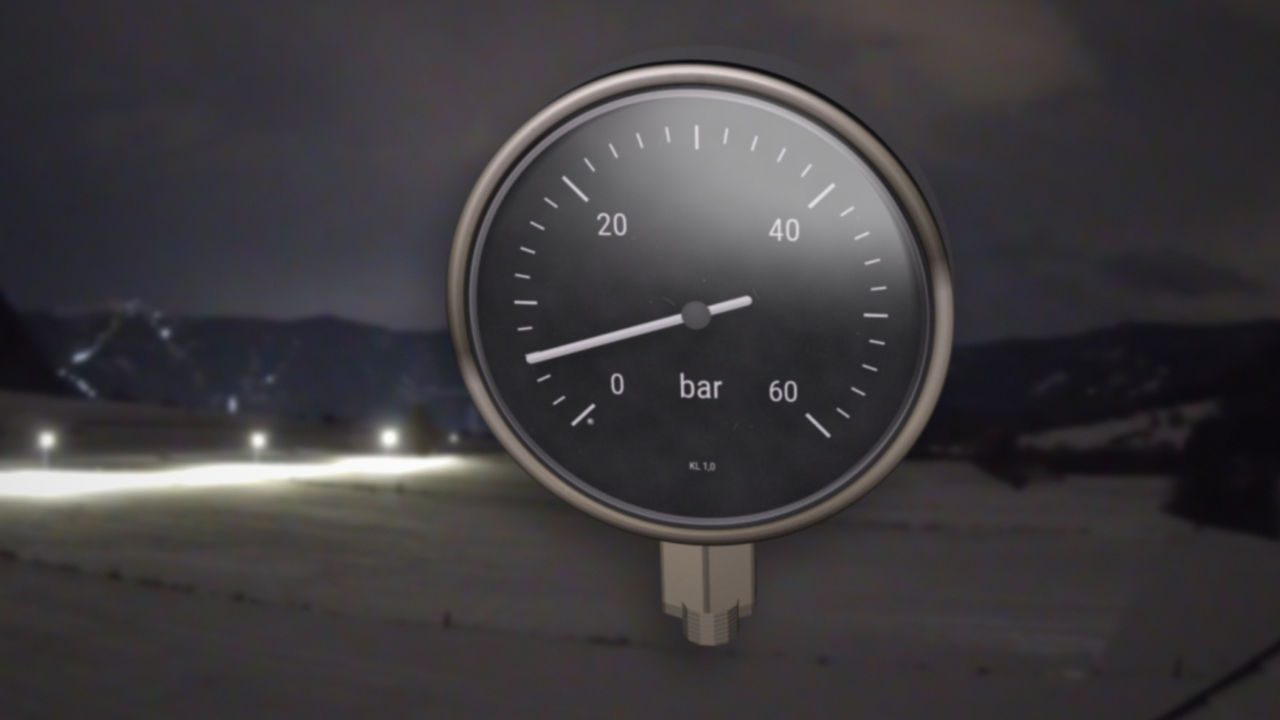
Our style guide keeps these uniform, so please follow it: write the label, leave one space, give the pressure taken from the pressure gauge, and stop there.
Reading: 6 bar
